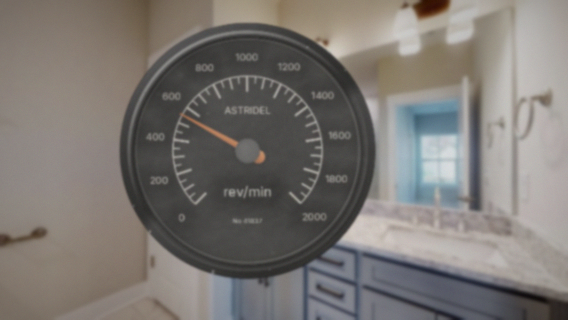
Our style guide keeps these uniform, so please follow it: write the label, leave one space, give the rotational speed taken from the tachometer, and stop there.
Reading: 550 rpm
